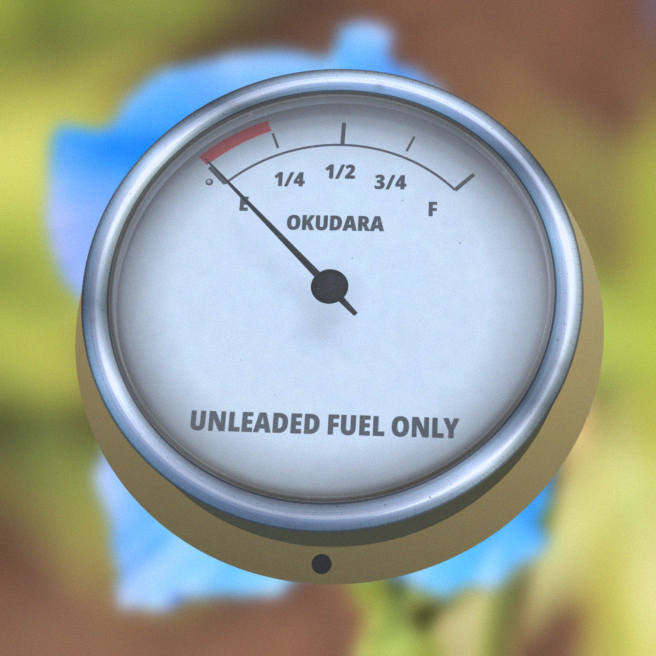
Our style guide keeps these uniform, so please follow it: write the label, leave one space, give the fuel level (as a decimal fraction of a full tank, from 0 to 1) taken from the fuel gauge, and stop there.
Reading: 0
